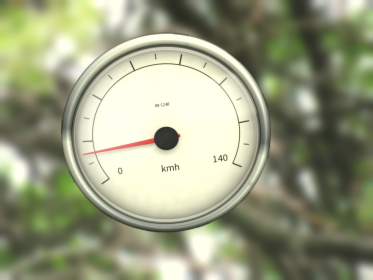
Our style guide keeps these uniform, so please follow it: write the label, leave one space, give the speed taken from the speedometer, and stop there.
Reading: 15 km/h
